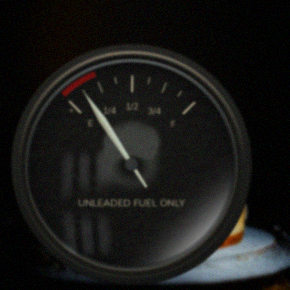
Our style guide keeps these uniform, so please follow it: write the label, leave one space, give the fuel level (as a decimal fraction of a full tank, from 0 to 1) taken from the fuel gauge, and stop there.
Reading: 0.125
